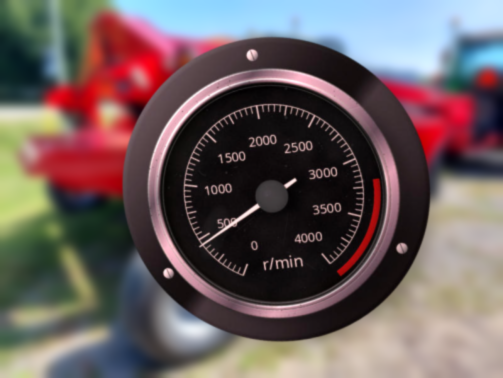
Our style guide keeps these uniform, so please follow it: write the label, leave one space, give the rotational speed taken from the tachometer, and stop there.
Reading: 450 rpm
